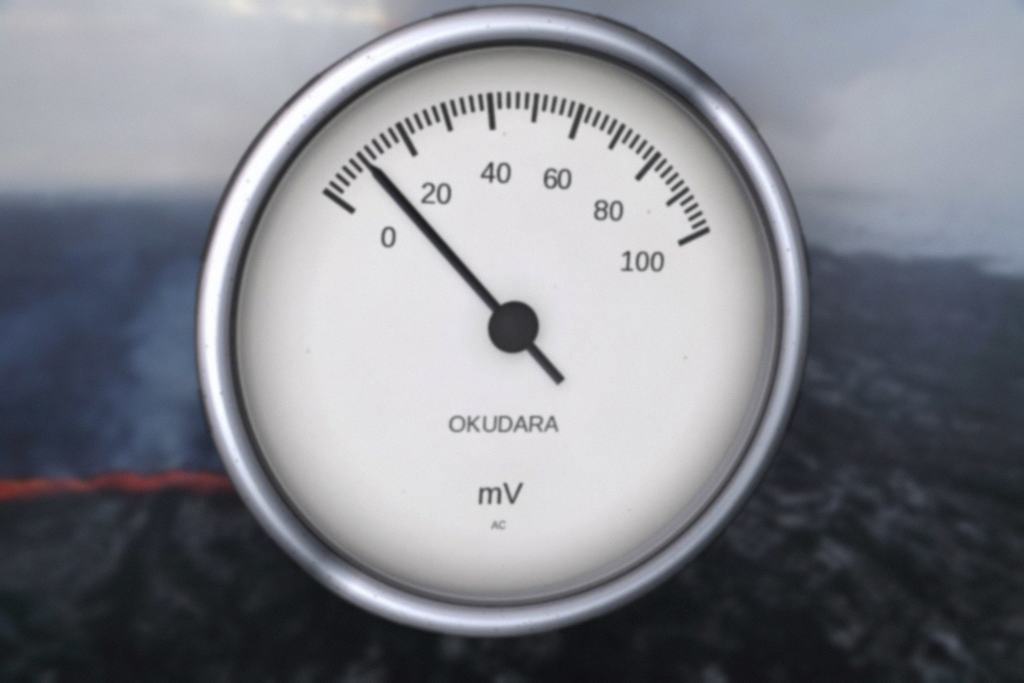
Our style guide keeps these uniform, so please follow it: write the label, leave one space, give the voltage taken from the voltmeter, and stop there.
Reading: 10 mV
